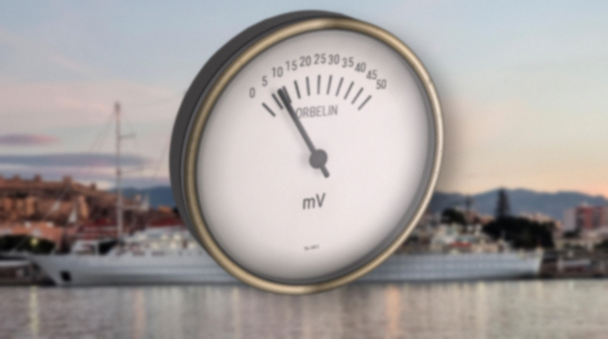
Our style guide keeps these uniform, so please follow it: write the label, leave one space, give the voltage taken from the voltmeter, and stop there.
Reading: 7.5 mV
